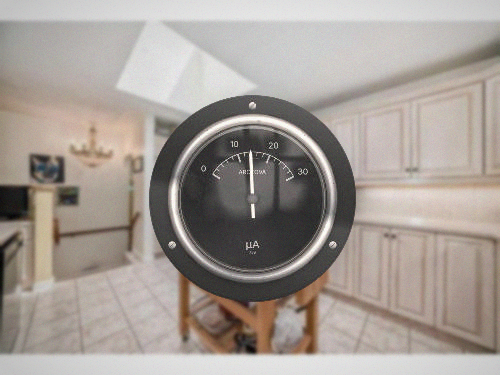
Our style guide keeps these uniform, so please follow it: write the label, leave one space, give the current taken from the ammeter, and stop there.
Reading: 14 µA
